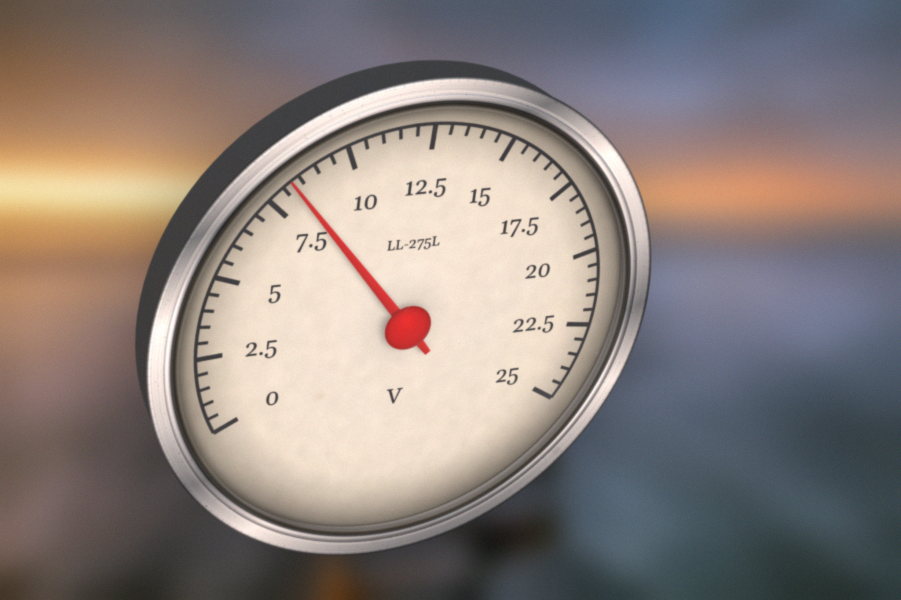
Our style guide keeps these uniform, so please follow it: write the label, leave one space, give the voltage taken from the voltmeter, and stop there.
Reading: 8.25 V
